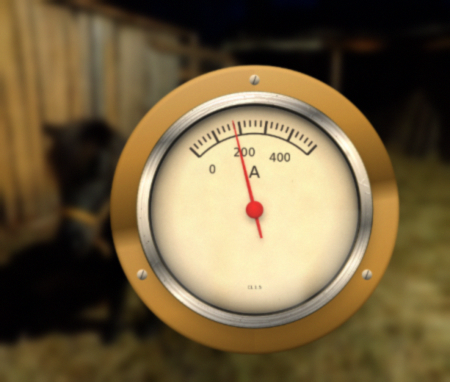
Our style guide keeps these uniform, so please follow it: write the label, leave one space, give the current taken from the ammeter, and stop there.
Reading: 180 A
